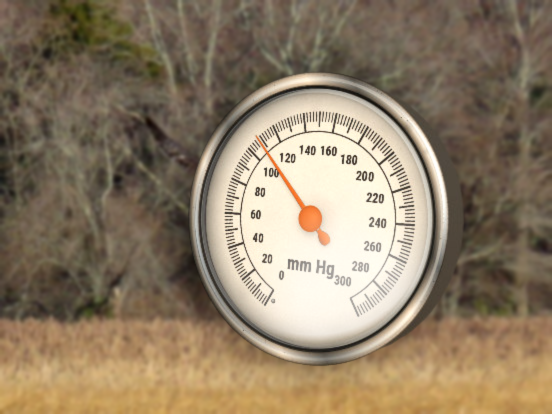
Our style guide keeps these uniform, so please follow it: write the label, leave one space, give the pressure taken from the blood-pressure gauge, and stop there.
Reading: 110 mmHg
